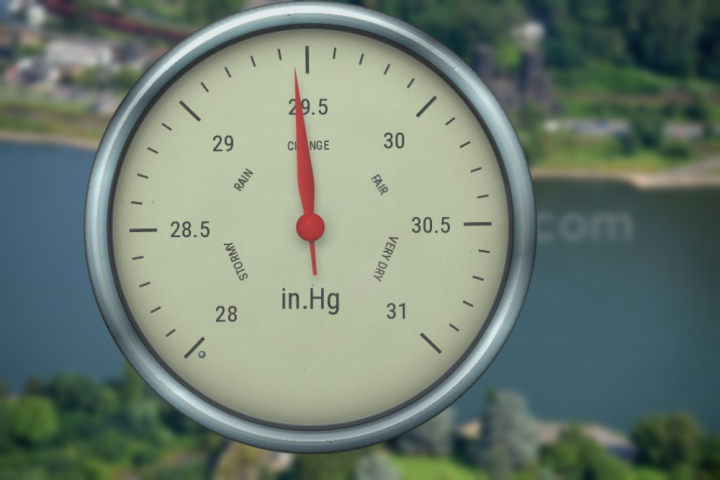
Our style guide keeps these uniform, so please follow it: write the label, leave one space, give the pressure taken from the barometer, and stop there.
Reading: 29.45 inHg
